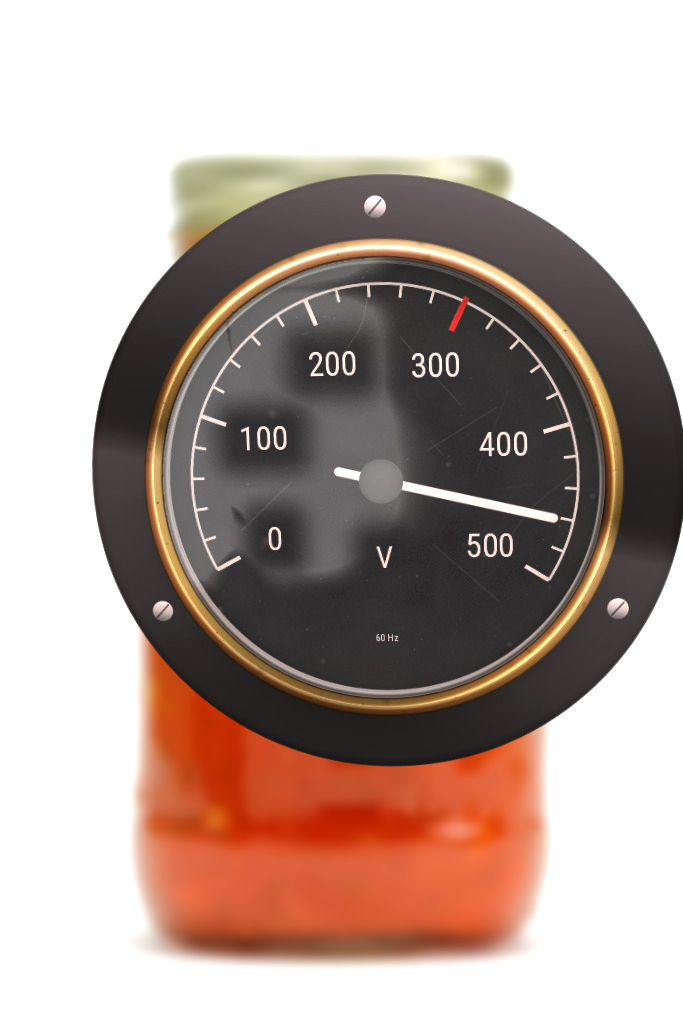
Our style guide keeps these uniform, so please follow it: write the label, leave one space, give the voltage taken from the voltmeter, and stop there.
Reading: 460 V
